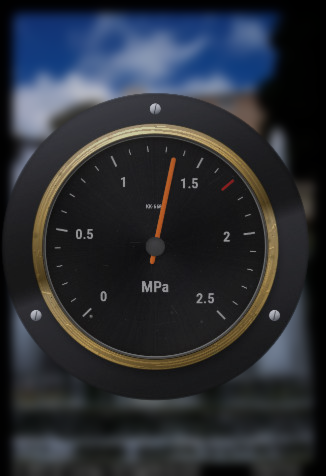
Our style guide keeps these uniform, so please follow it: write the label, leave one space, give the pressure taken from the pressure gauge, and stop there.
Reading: 1.35 MPa
